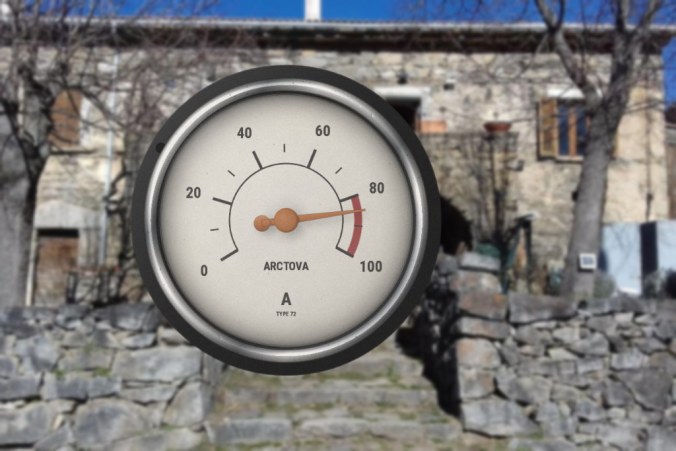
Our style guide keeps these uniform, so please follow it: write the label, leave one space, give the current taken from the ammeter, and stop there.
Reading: 85 A
